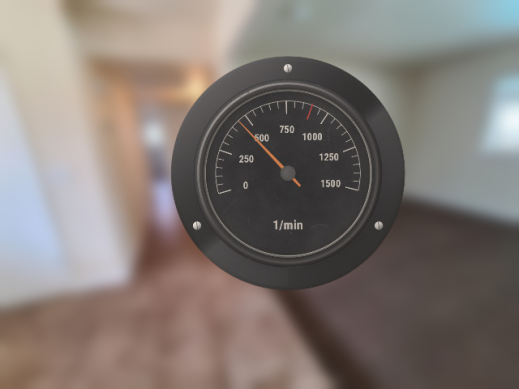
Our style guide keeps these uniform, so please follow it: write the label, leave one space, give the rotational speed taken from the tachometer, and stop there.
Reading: 450 rpm
